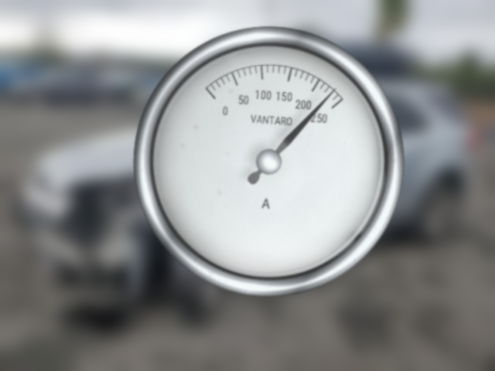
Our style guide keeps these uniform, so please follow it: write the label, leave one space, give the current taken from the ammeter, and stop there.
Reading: 230 A
